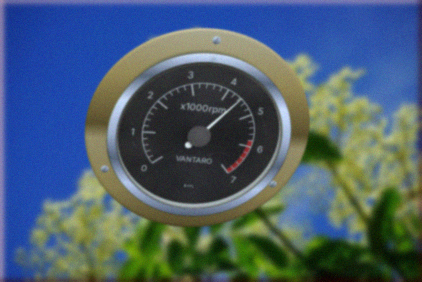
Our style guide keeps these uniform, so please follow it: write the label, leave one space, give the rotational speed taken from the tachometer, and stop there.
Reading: 4400 rpm
